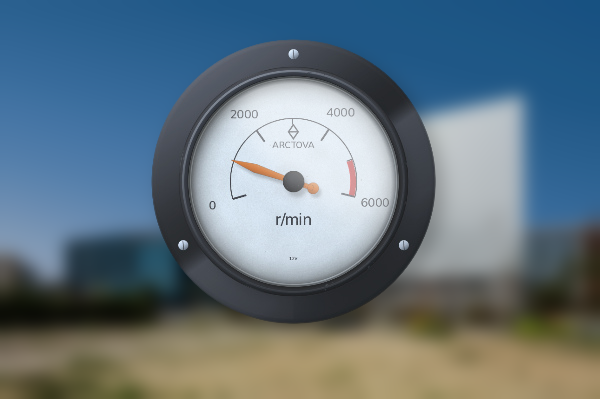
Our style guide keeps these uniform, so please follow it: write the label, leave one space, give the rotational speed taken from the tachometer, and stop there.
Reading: 1000 rpm
